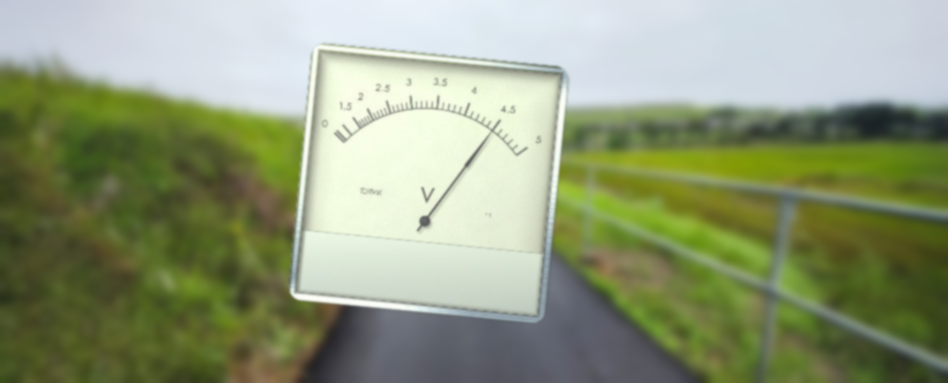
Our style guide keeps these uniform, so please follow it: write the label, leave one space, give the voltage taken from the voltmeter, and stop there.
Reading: 4.5 V
